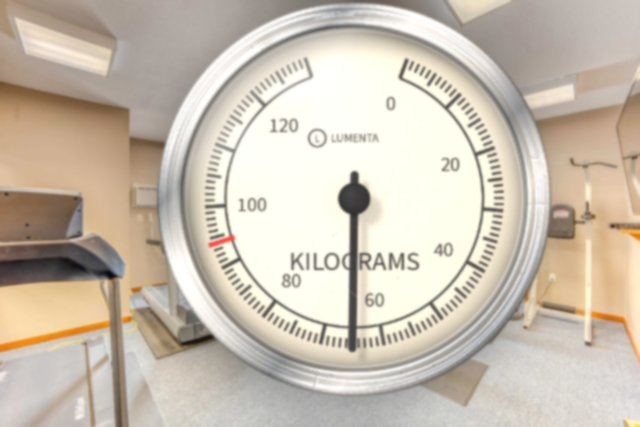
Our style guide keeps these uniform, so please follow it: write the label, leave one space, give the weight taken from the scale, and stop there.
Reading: 65 kg
